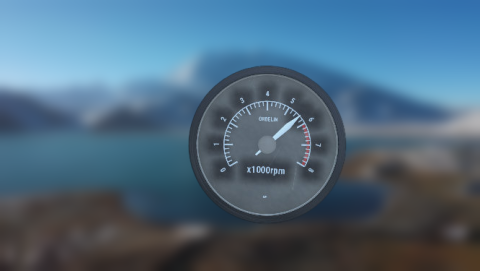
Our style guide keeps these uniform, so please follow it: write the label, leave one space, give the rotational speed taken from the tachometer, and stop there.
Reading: 5600 rpm
